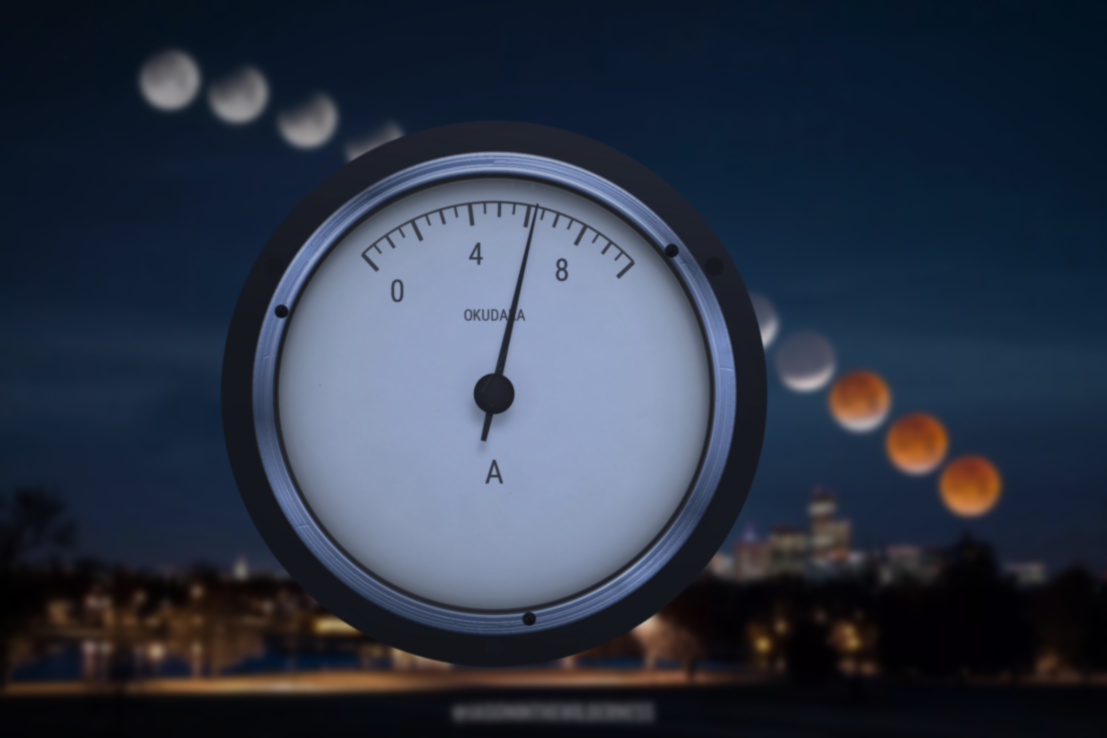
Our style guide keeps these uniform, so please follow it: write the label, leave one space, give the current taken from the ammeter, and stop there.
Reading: 6.25 A
